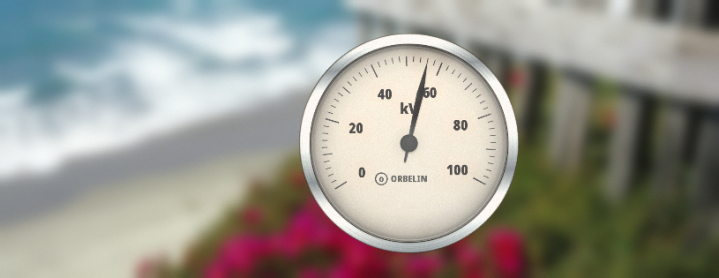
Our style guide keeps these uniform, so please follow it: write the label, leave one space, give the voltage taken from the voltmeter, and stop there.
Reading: 56 kV
